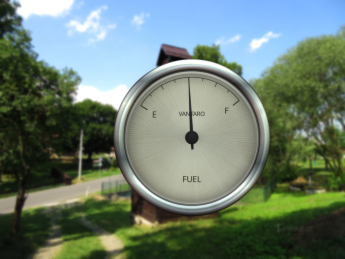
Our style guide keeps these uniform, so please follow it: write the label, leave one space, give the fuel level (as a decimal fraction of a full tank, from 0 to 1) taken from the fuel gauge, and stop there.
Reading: 0.5
